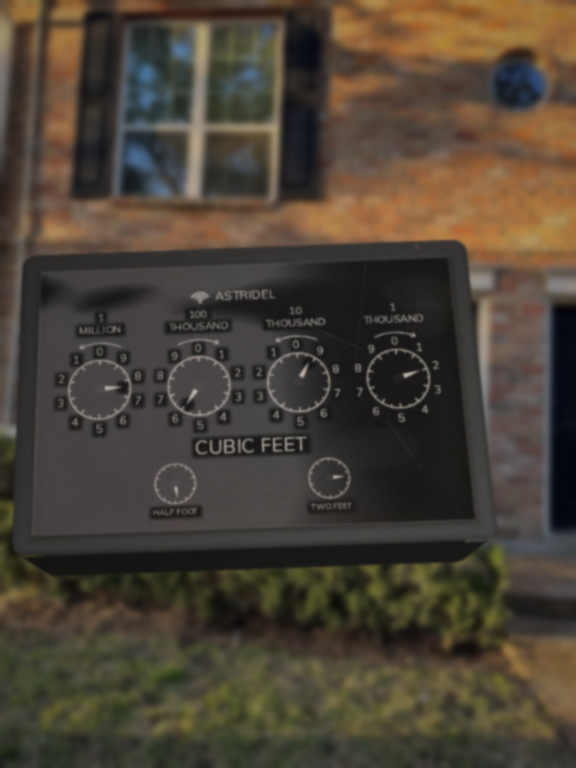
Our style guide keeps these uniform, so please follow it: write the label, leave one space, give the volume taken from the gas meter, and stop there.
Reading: 759200 ft³
